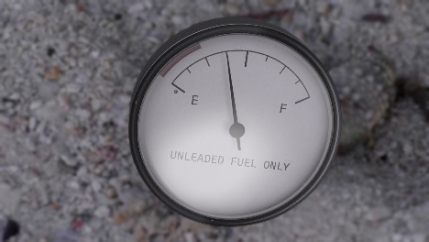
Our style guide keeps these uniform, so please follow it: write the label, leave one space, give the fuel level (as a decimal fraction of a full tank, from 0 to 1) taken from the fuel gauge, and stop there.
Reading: 0.375
